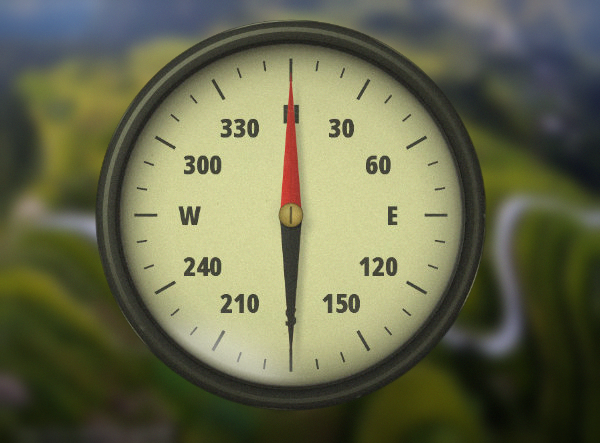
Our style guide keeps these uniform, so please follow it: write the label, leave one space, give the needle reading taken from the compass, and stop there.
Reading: 0 °
